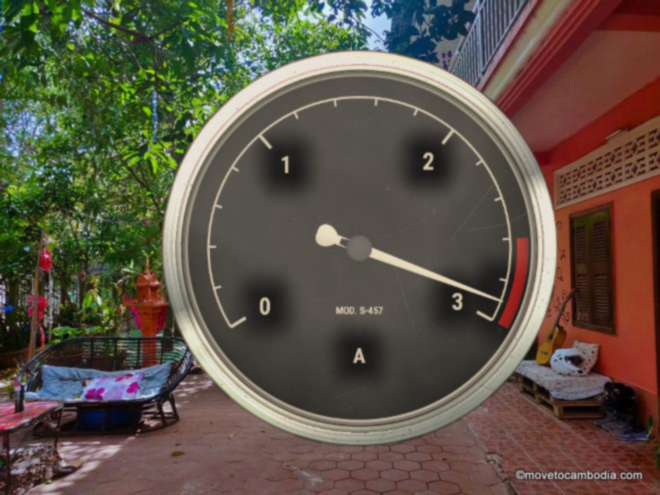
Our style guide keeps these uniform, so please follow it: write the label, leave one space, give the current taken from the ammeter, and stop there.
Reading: 2.9 A
